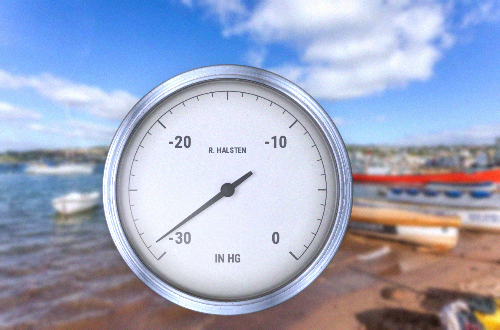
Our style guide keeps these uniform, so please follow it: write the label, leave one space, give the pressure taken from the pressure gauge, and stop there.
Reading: -29 inHg
